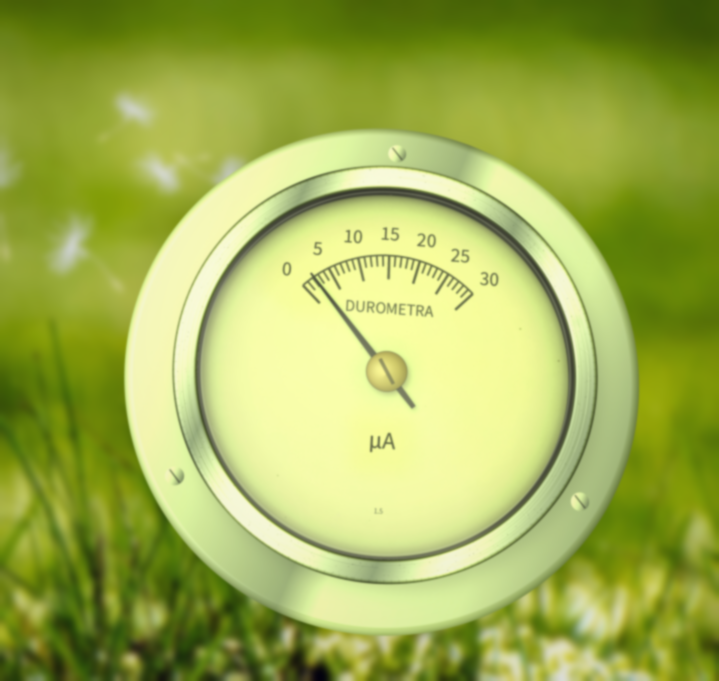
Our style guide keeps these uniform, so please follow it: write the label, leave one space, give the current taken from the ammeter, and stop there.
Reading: 2 µA
